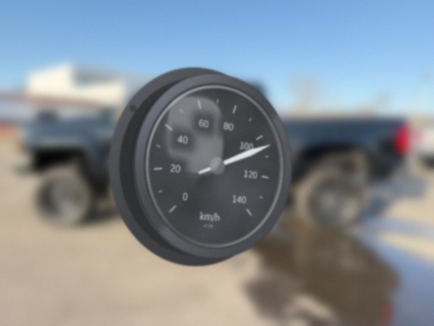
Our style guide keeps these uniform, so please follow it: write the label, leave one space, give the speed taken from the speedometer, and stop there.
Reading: 105 km/h
